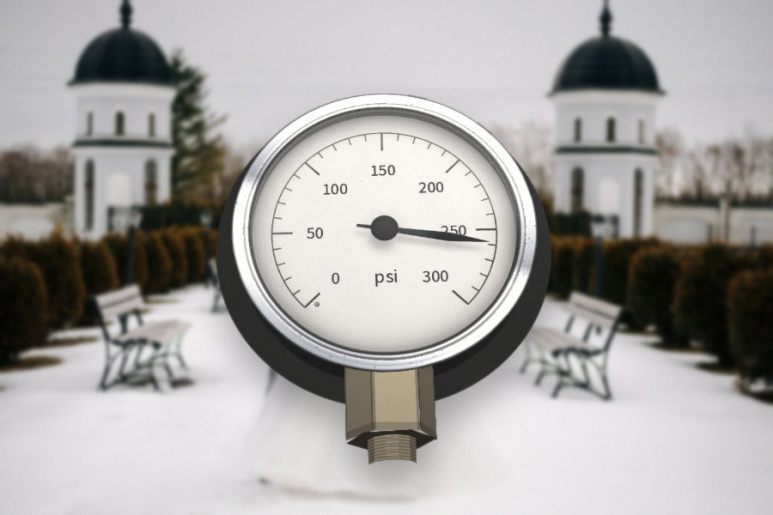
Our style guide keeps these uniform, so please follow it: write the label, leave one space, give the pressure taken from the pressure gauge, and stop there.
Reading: 260 psi
